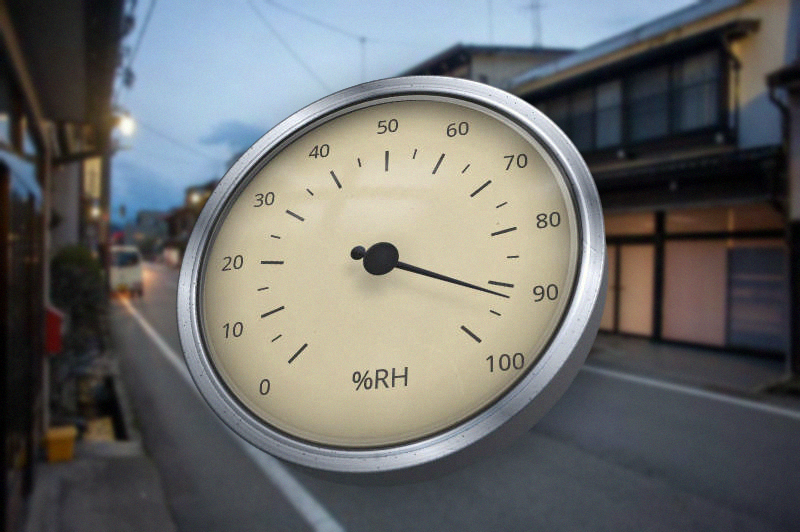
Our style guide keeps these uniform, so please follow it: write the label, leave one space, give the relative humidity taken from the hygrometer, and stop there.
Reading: 92.5 %
